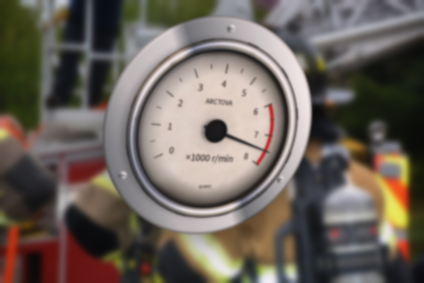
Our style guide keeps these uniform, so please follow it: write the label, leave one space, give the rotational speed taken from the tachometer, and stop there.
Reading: 7500 rpm
